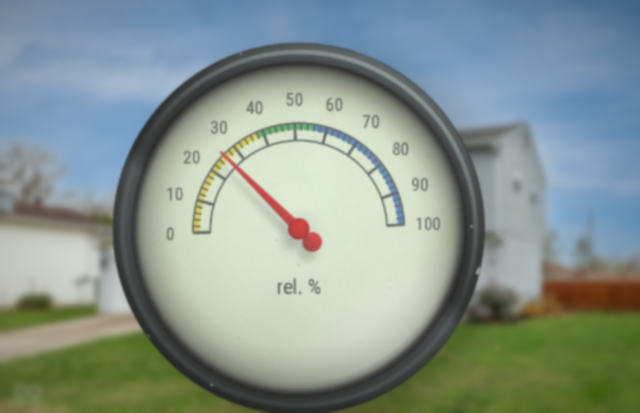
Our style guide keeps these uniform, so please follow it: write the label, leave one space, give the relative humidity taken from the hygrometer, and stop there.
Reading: 26 %
